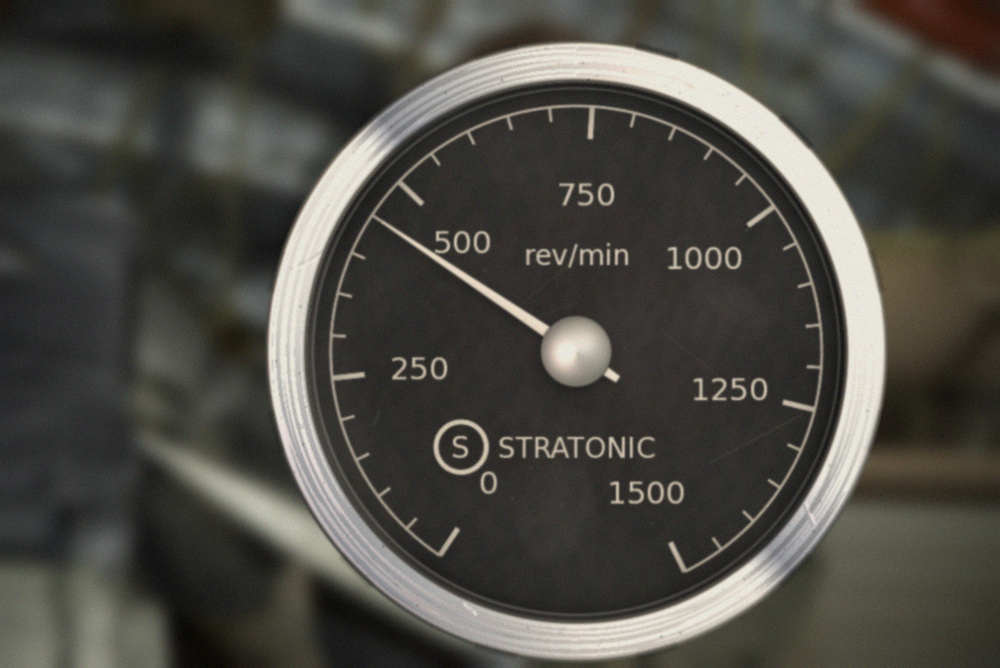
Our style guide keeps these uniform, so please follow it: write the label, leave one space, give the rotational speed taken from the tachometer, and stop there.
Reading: 450 rpm
